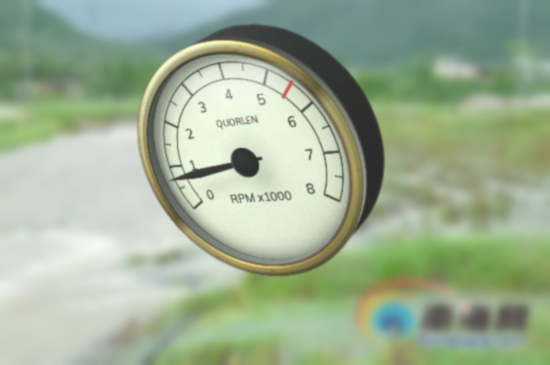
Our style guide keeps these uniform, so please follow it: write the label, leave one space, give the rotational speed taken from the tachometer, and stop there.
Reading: 750 rpm
